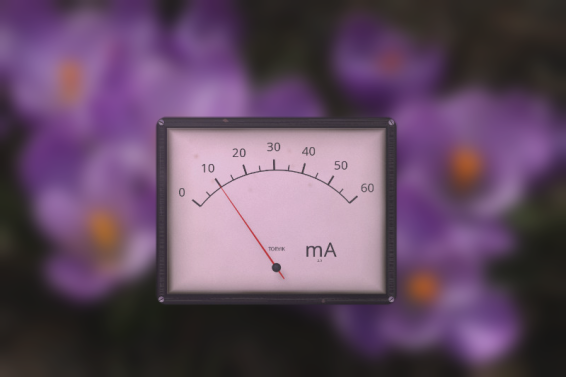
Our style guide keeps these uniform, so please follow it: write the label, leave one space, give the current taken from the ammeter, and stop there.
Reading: 10 mA
